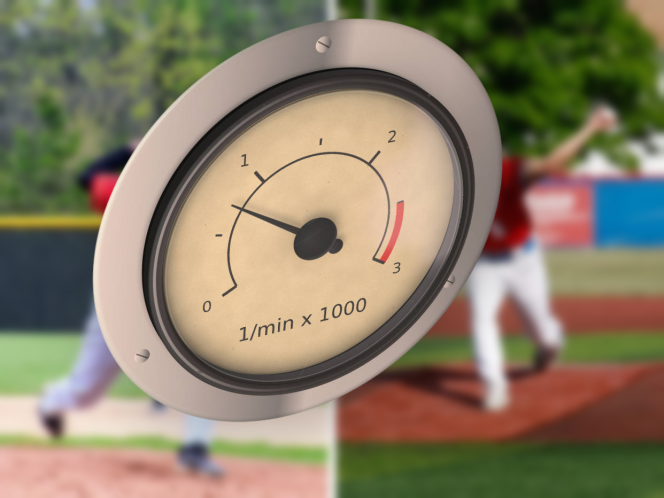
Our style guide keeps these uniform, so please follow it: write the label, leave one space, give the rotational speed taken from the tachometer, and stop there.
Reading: 750 rpm
